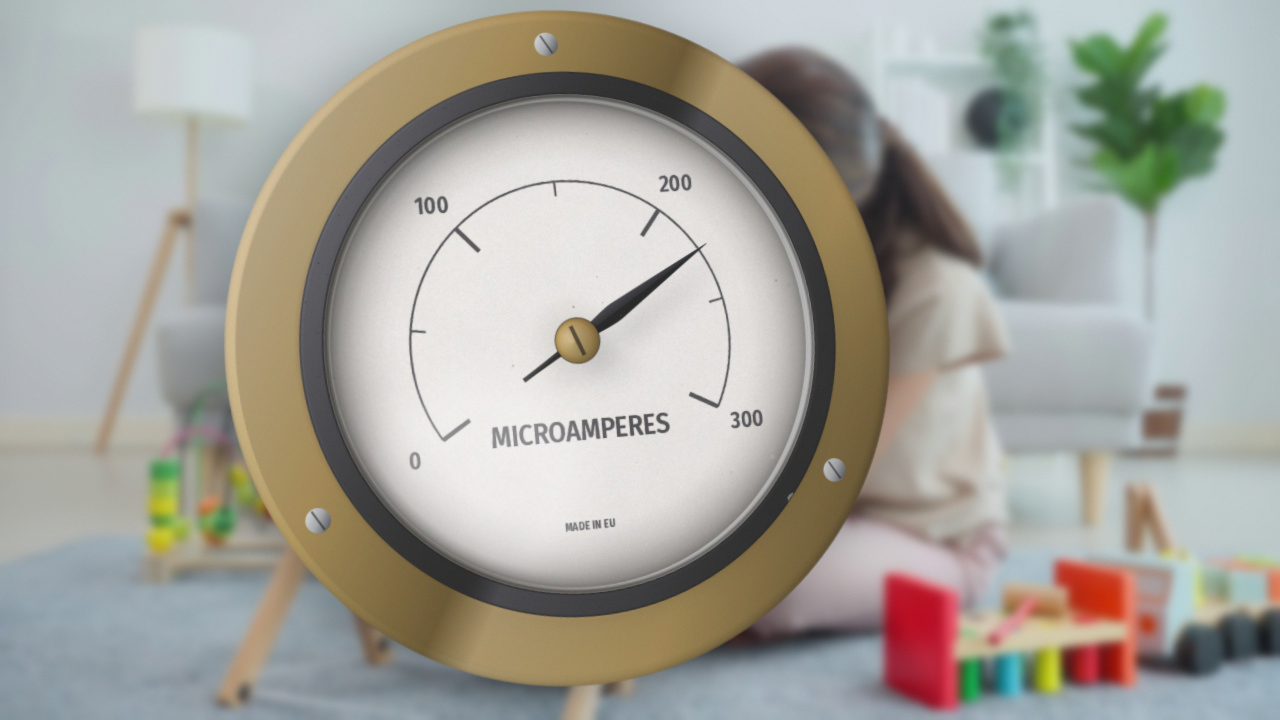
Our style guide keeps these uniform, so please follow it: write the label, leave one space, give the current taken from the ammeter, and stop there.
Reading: 225 µA
